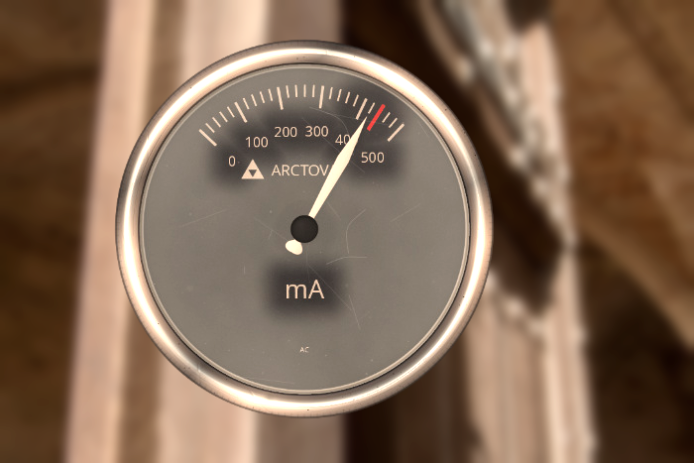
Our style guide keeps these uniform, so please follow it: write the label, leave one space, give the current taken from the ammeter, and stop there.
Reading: 420 mA
